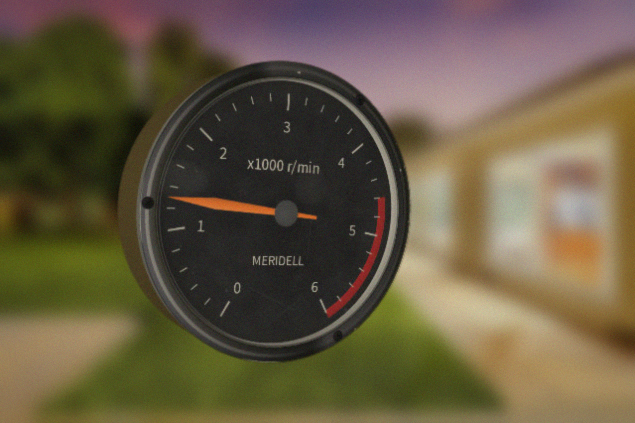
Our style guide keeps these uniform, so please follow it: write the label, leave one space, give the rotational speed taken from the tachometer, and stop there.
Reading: 1300 rpm
